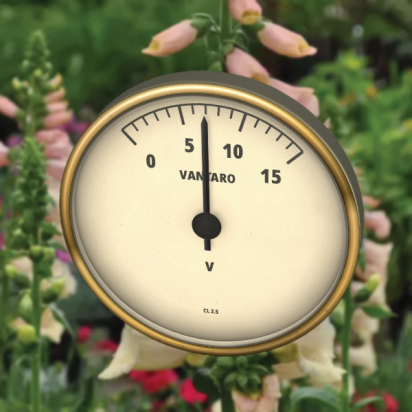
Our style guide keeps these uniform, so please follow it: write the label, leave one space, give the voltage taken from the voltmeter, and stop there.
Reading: 7 V
